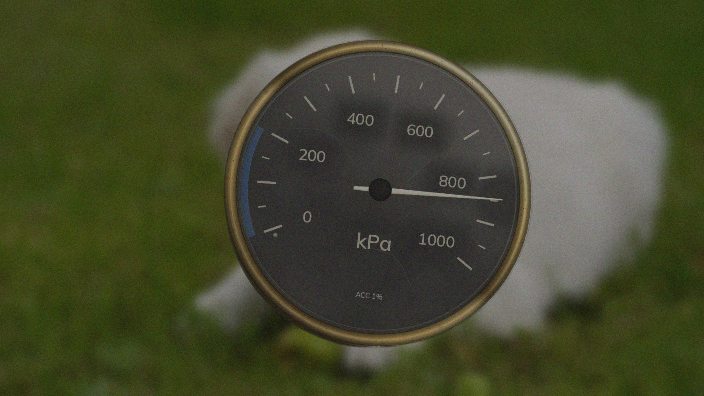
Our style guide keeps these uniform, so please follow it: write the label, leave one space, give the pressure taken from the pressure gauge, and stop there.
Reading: 850 kPa
